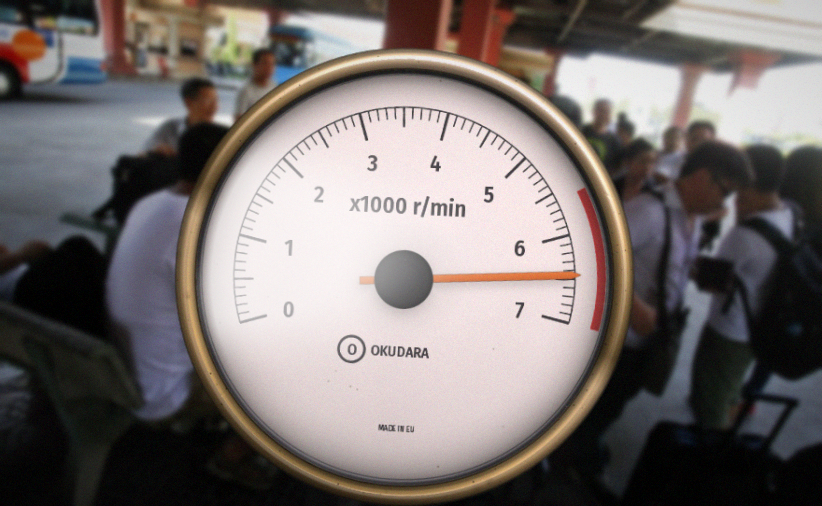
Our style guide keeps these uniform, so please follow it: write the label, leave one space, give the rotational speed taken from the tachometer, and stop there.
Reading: 6450 rpm
